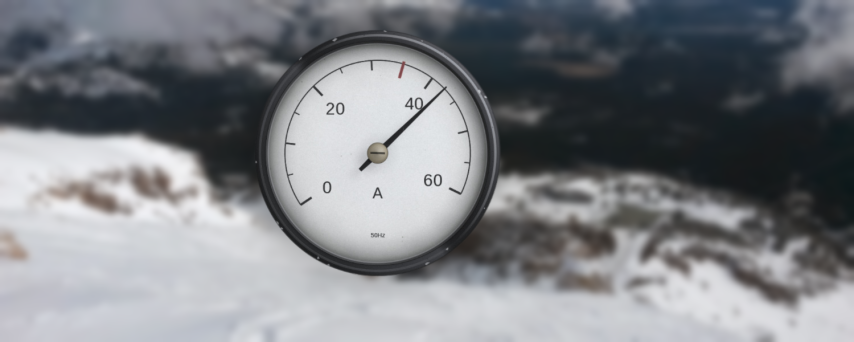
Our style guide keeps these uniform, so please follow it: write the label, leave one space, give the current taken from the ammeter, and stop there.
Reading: 42.5 A
